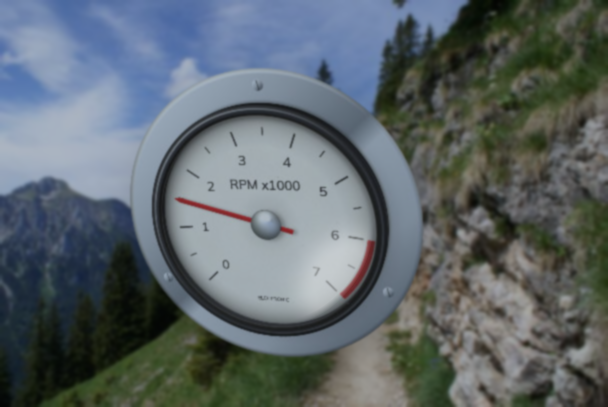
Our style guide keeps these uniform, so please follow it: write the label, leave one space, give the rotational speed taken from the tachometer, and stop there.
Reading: 1500 rpm
